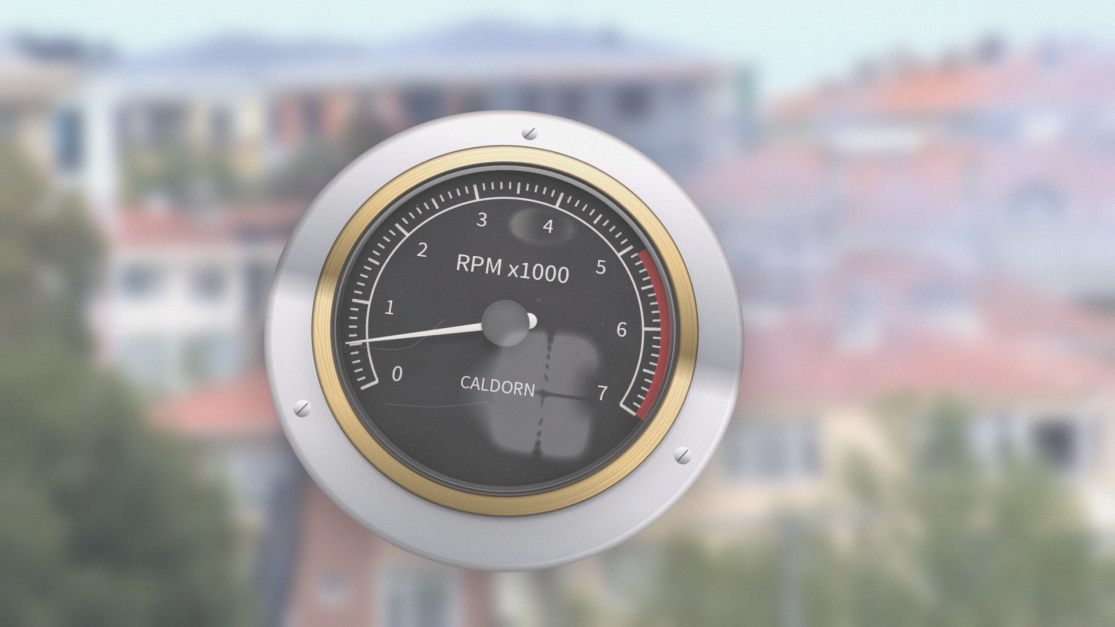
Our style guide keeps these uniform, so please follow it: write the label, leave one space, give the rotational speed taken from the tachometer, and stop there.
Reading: 500 rpm
